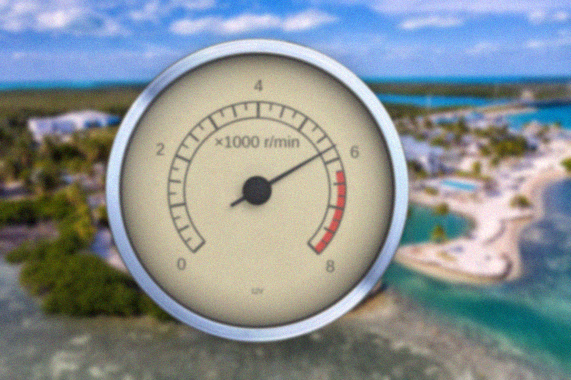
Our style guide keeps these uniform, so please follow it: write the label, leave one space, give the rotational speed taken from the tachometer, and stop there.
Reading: 5750 rpm
